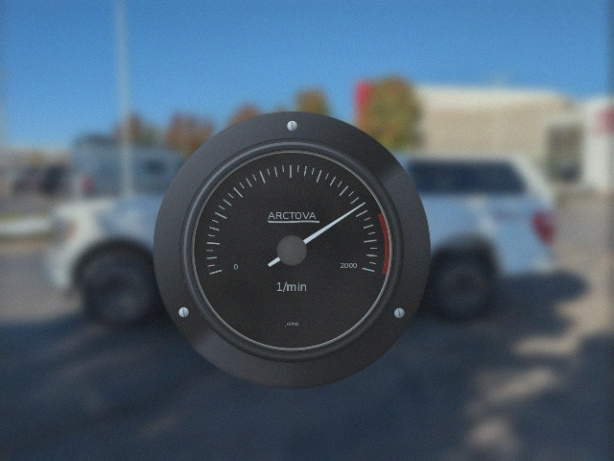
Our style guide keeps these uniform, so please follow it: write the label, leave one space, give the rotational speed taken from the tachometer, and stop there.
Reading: 1550 rpm
